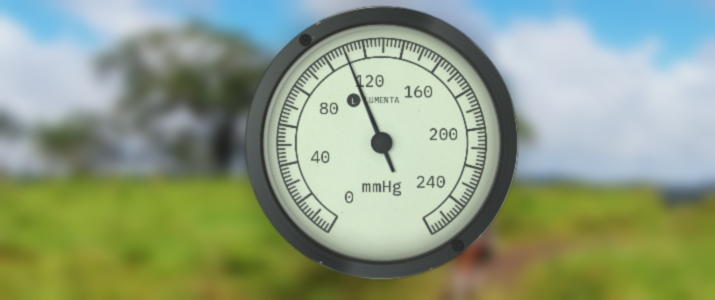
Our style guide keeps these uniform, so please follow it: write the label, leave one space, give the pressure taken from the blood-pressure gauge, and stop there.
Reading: 110 mmHg
